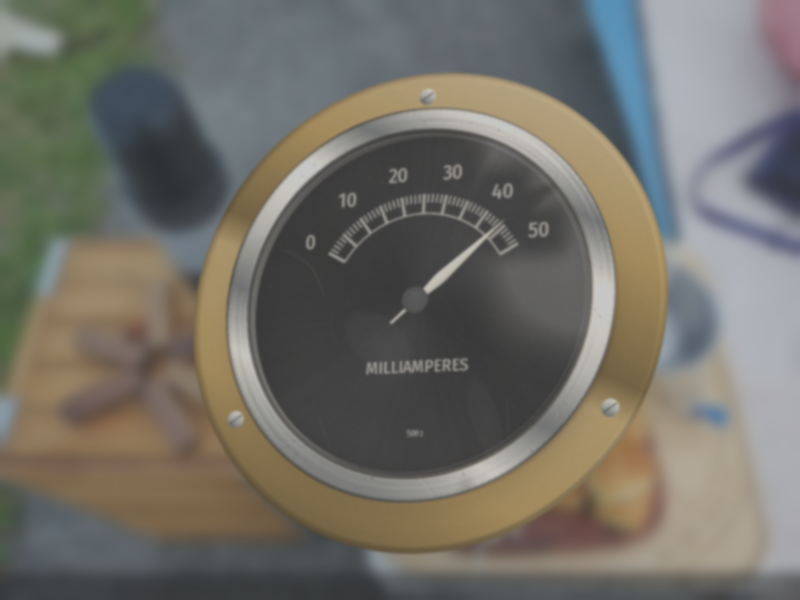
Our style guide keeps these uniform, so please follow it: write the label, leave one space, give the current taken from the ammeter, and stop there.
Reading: 45 mA
